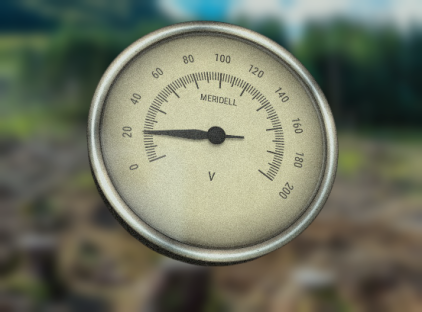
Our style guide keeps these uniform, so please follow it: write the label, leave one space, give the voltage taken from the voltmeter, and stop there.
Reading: 20 V
